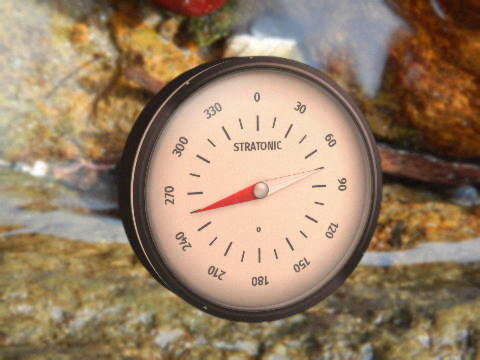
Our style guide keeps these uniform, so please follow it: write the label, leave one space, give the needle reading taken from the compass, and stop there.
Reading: 255 °
